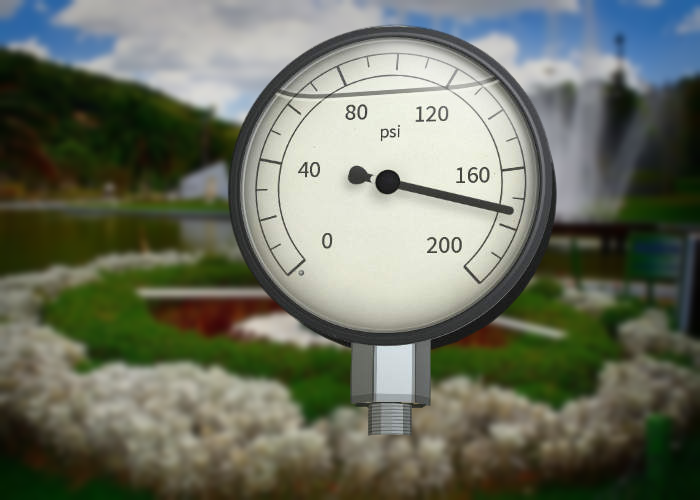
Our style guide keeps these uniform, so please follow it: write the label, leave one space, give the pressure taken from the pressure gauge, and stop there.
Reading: 175 psi
